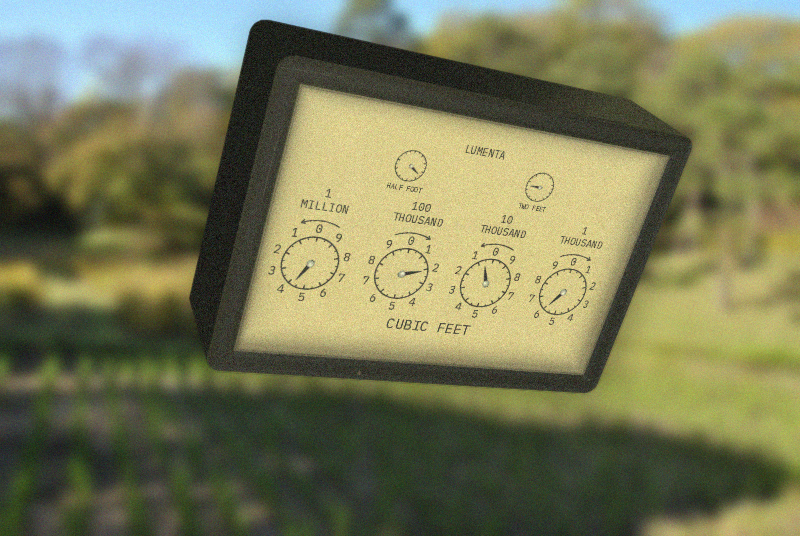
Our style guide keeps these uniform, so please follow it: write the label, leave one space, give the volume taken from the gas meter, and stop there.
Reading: 420600 ft³
